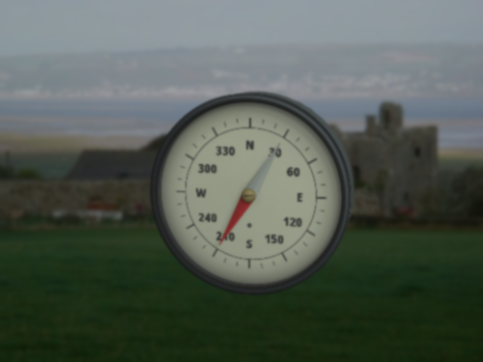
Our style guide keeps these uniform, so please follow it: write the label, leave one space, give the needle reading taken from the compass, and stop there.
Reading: 210 °
